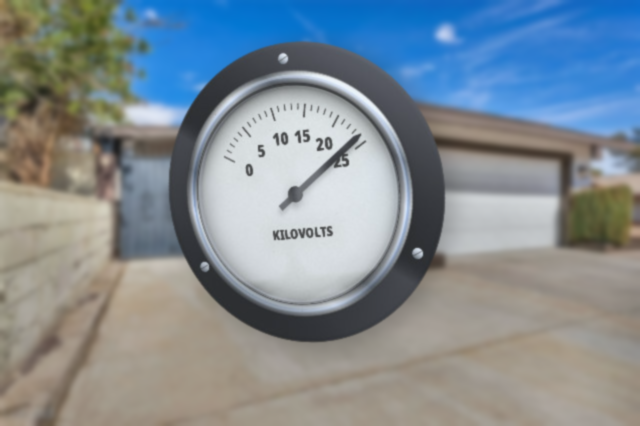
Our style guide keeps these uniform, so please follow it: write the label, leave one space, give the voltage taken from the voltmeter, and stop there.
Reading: 24 kV
